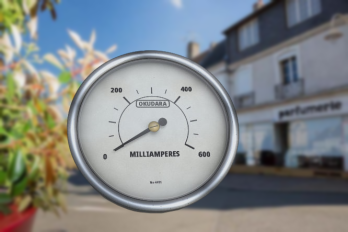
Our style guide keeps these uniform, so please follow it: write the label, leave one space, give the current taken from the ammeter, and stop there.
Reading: 0 mA
